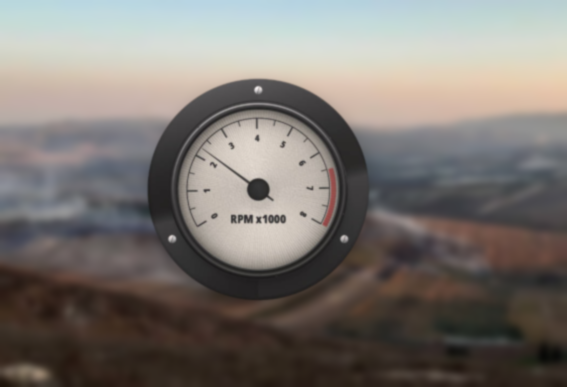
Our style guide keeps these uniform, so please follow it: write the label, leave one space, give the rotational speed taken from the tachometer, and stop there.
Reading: 2250 rpm
